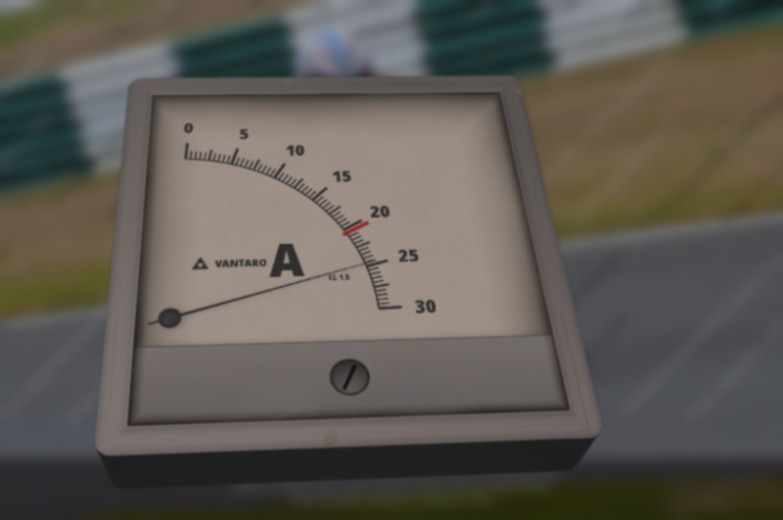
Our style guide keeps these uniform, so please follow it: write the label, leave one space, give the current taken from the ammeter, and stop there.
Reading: 25 A
